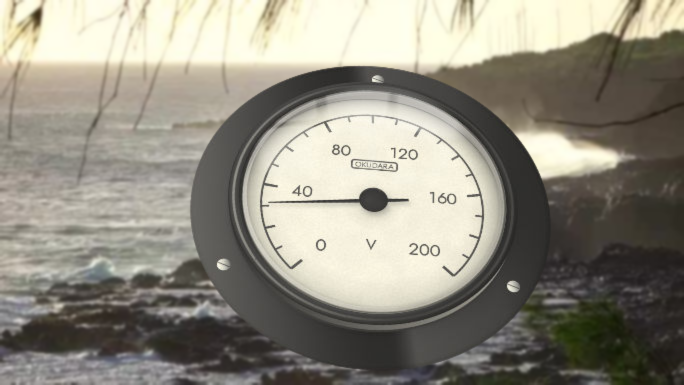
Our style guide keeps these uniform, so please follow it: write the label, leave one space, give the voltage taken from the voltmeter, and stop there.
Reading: 30 V
